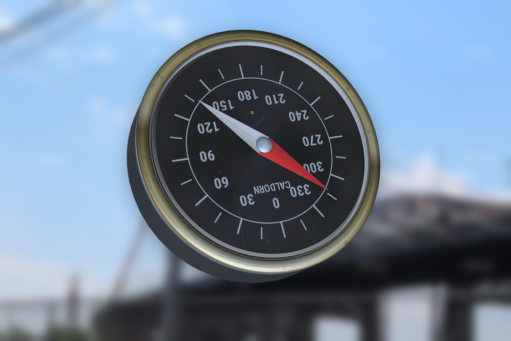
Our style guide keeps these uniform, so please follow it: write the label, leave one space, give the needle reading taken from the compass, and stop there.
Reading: 315 °
